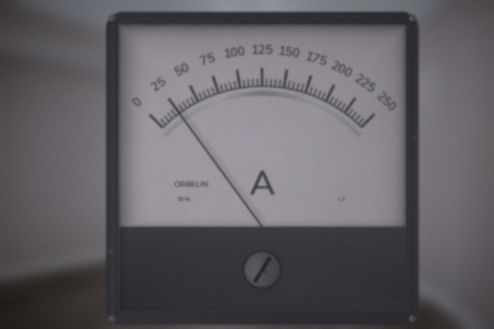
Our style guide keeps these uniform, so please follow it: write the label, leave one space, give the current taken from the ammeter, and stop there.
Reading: 25 A
